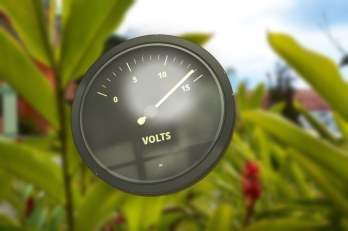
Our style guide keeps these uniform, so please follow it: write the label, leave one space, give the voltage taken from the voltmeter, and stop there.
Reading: 14 V
